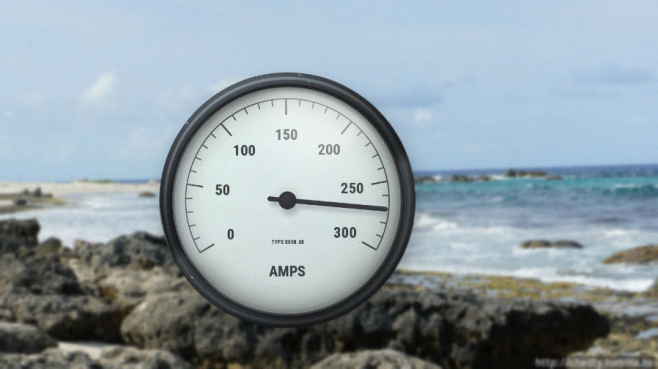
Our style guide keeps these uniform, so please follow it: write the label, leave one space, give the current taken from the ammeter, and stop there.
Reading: 270 A
